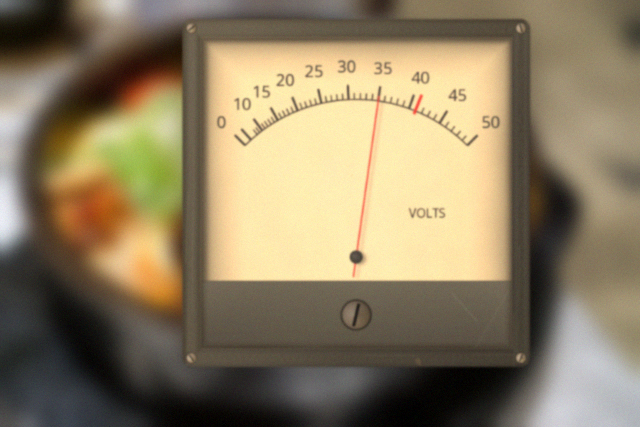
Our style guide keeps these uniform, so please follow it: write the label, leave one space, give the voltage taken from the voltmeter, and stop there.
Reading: 35 V
